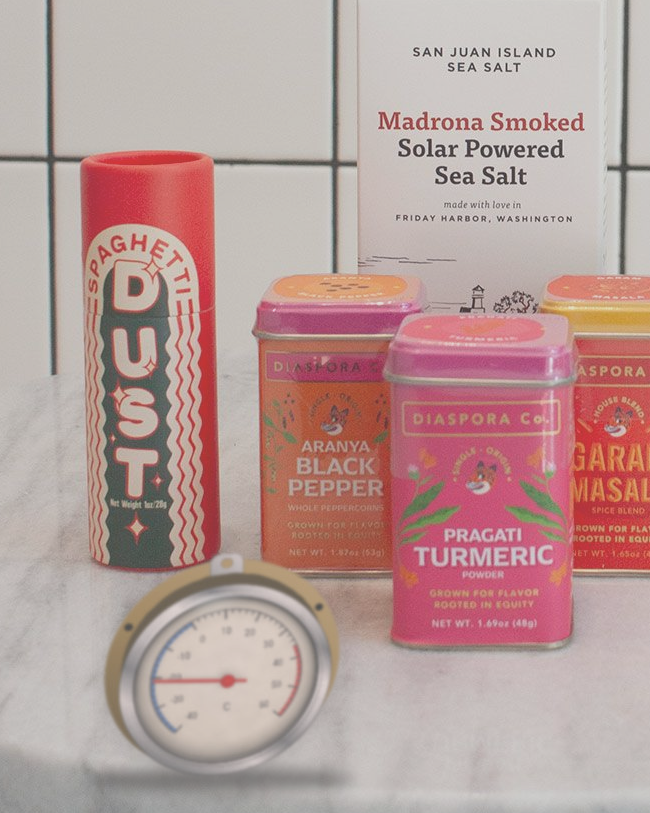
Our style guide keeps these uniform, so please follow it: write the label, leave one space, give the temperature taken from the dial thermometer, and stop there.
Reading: -20 °C
